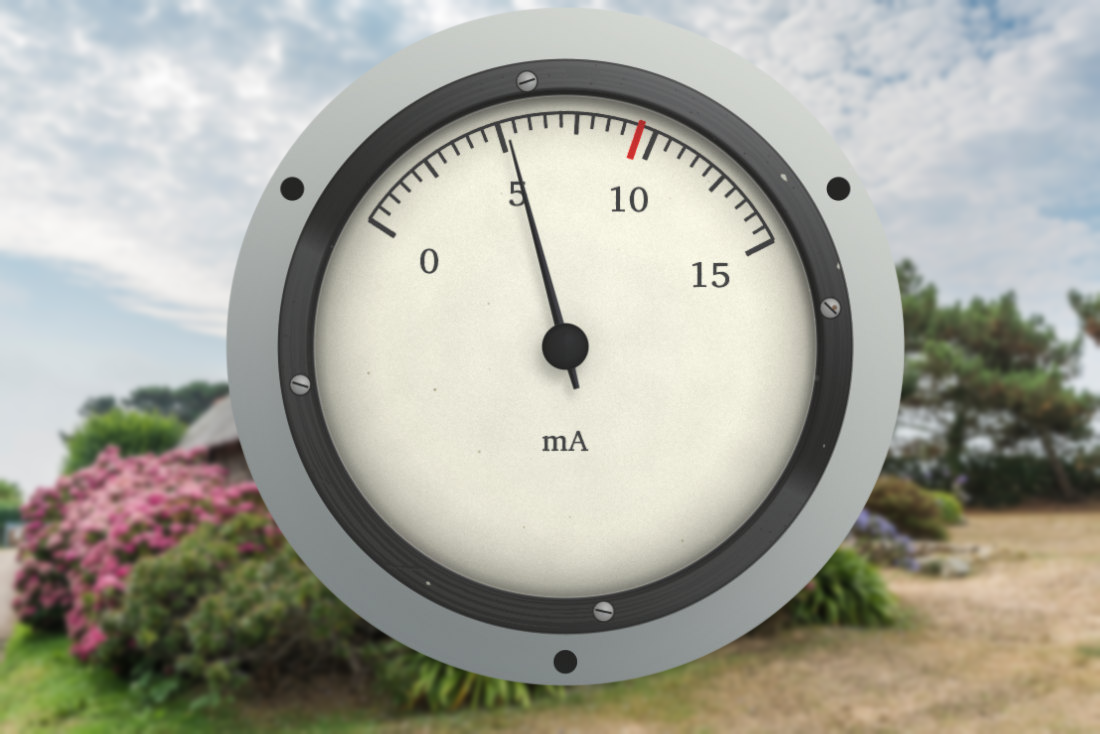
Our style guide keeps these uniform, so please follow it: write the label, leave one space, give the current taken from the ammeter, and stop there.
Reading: 5.25 mA
